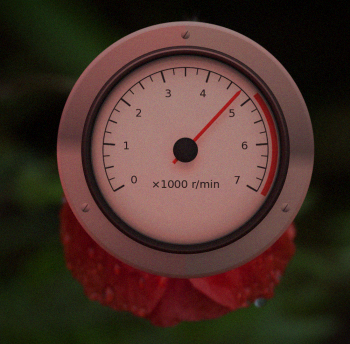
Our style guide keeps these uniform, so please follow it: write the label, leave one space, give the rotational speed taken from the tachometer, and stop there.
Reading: 4750 rpm
